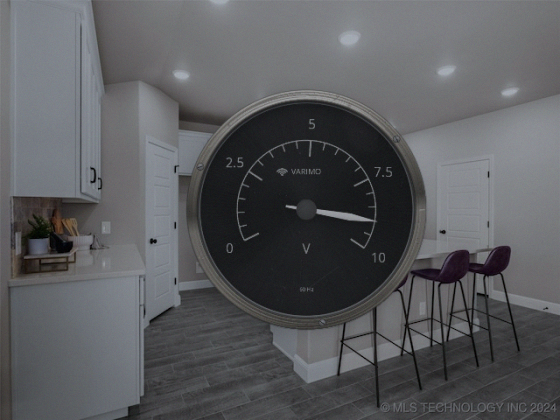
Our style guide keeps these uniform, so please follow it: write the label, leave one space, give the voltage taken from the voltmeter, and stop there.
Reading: 9 V
